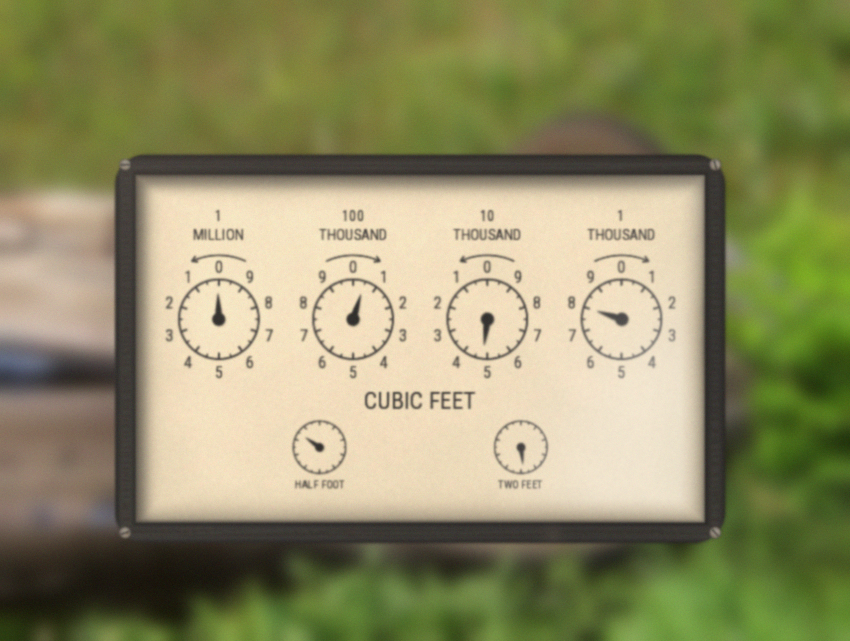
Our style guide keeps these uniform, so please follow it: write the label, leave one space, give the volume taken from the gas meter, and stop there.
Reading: 4800 ft³
